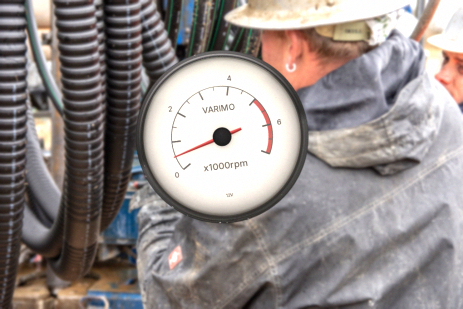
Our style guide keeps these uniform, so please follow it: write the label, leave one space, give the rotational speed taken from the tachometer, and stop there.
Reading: 500 rpm
